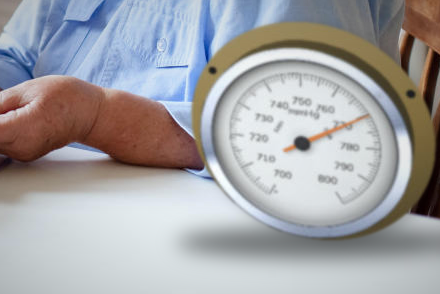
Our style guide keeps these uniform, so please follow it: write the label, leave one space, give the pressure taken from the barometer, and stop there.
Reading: 770 mmHg
